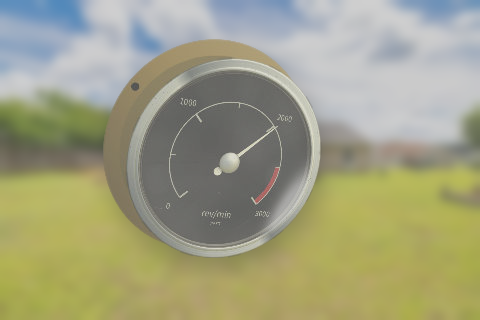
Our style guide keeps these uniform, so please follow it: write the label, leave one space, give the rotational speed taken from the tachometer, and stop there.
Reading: 2000 rpm
